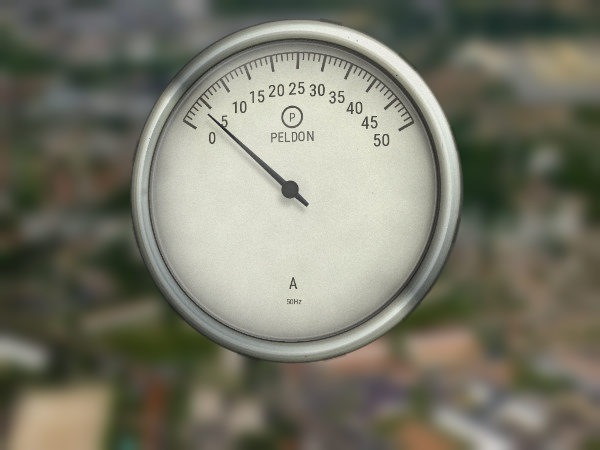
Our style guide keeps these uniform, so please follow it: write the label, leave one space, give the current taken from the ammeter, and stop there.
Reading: 4 A
